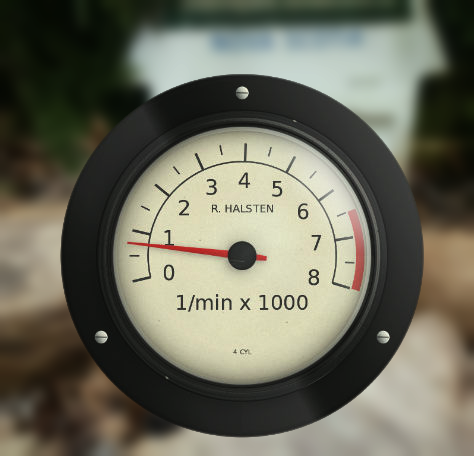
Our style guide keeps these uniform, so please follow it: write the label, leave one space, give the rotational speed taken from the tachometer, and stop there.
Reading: 750 rpm
